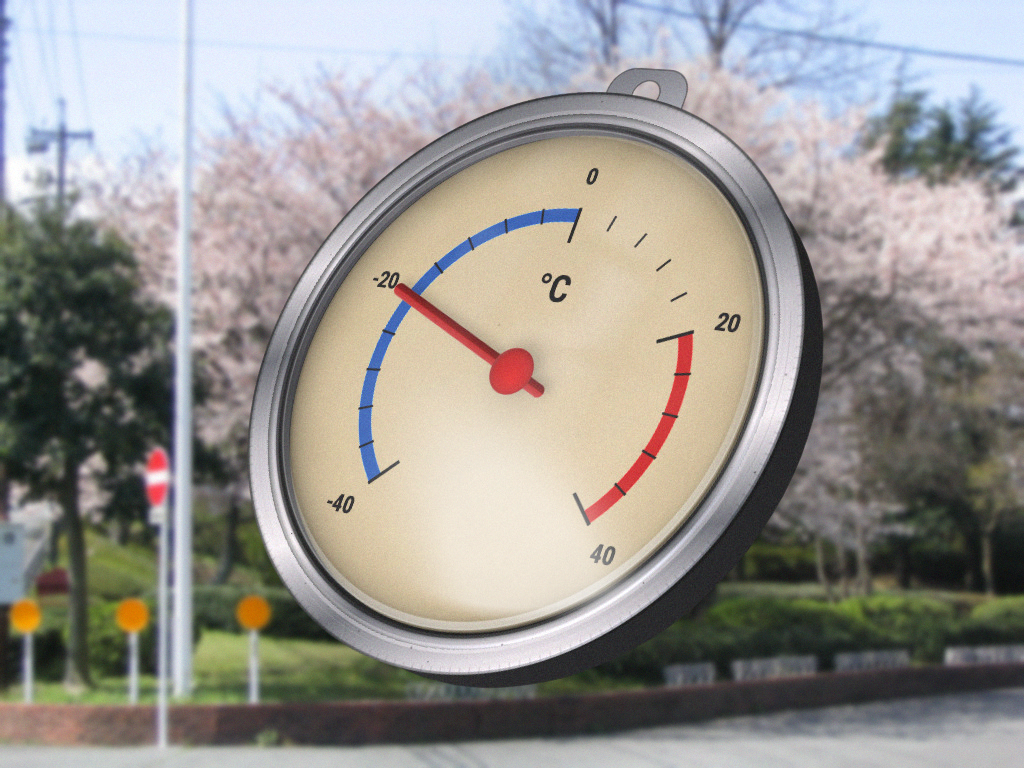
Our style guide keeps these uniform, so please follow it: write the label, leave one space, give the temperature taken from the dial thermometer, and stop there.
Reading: -20 °C
